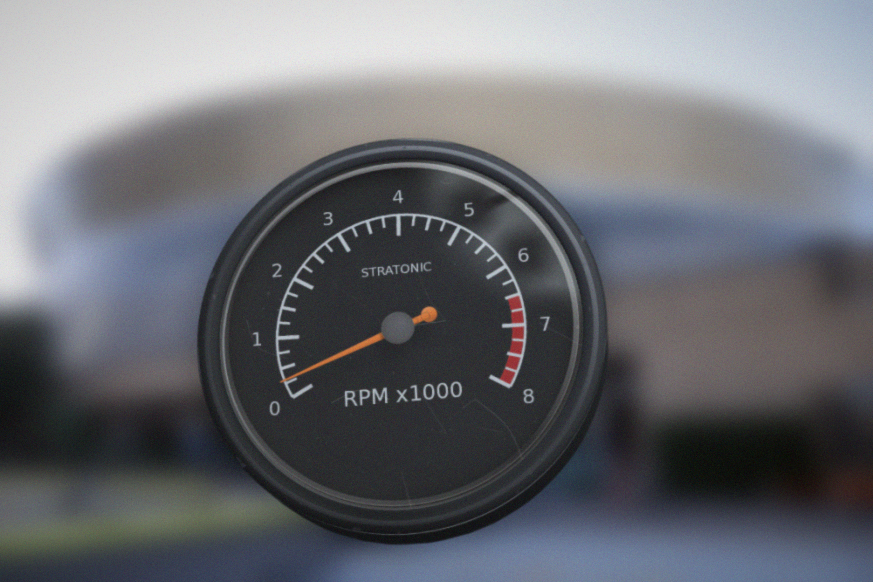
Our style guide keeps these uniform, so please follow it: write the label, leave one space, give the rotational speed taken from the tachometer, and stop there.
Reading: 250 rpm
